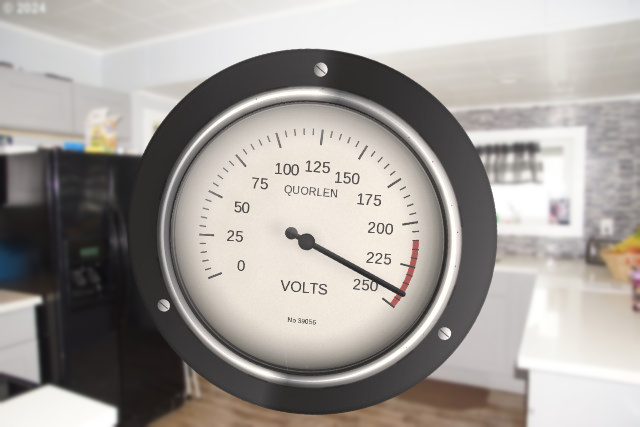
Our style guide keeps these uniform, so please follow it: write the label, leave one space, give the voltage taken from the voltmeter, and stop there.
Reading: 240 V
